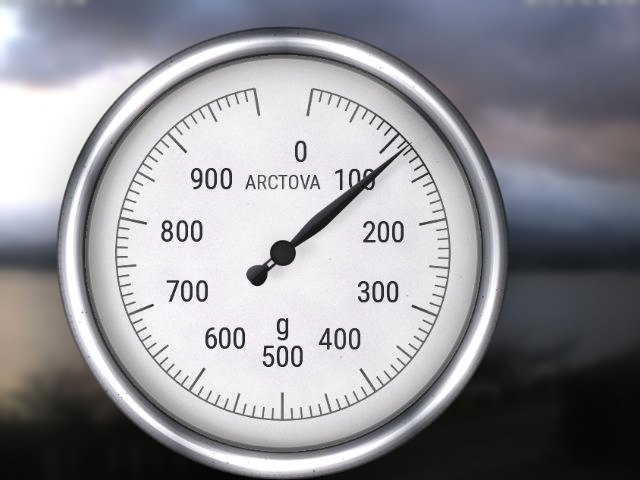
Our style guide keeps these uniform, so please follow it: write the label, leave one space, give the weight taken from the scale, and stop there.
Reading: 115 g
